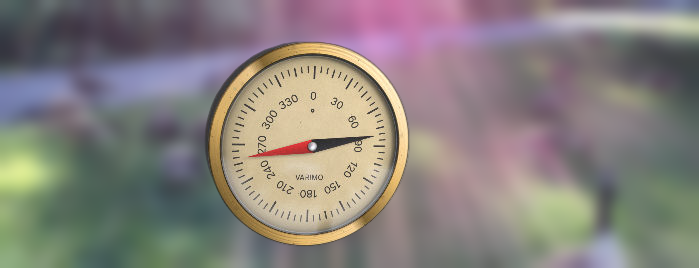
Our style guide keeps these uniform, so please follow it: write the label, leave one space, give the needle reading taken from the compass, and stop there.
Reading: 260 °
